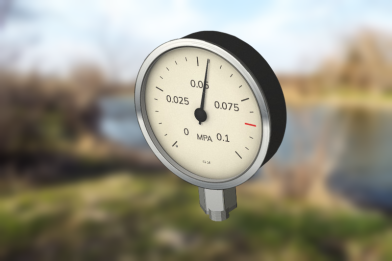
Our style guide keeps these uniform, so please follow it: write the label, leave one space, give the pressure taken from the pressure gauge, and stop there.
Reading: 0.055 MPa
